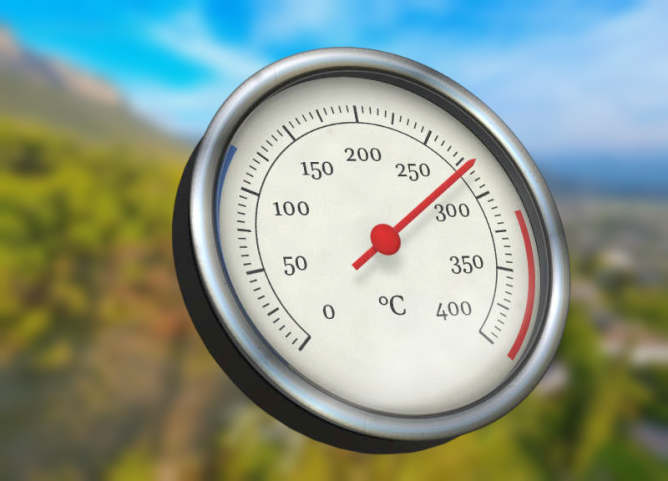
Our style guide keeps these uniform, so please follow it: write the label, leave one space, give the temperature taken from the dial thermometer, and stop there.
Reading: 280 °C
